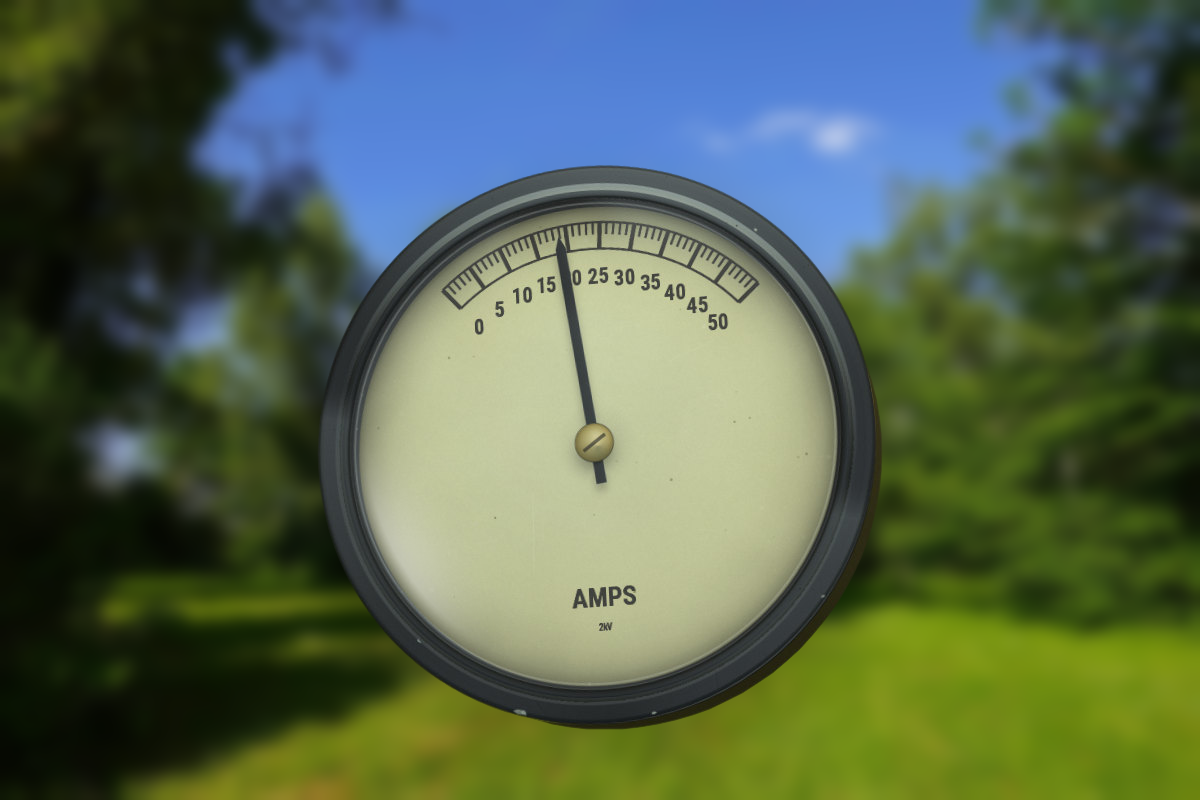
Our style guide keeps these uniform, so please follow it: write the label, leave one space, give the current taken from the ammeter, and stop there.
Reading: 19 A
